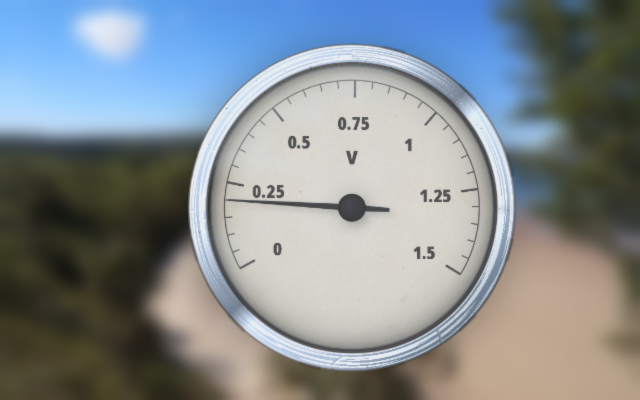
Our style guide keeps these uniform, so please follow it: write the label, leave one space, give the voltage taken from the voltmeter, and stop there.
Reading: 0.2 V
